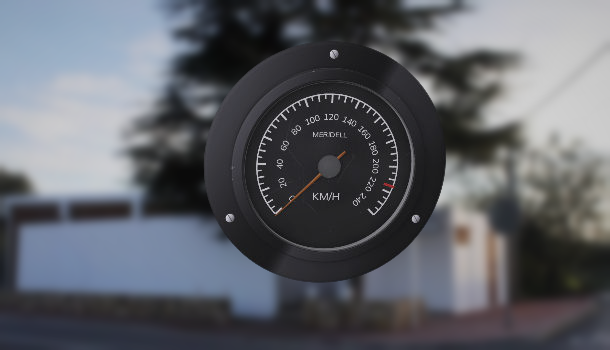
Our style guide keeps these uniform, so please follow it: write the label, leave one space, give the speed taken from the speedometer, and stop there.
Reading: 0 km/h
